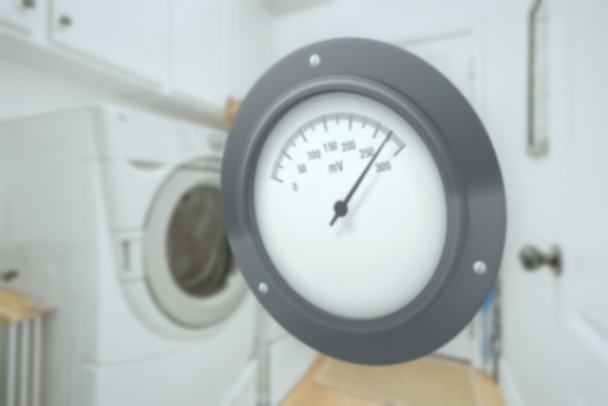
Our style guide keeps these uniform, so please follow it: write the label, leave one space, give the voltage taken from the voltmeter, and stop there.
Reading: 275 mV
